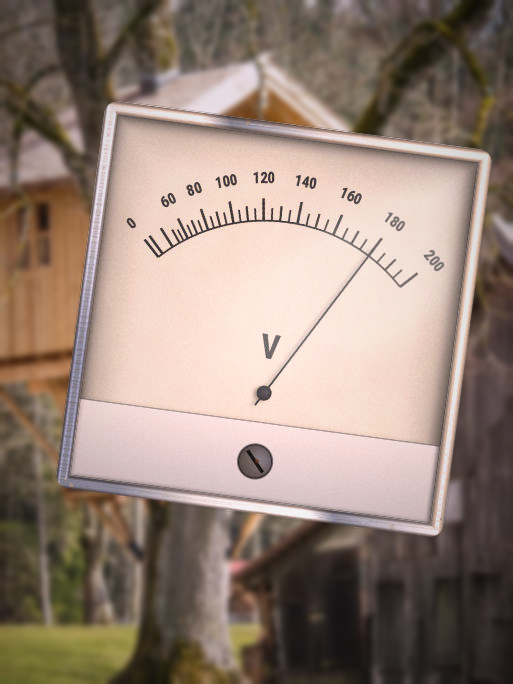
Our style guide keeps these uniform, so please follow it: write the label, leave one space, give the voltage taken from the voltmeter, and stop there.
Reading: 180 V
